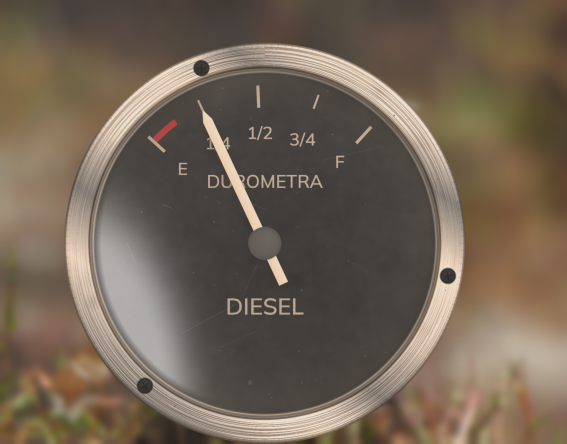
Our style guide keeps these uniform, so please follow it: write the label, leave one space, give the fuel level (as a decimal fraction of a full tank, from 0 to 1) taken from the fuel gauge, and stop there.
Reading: 0.25
